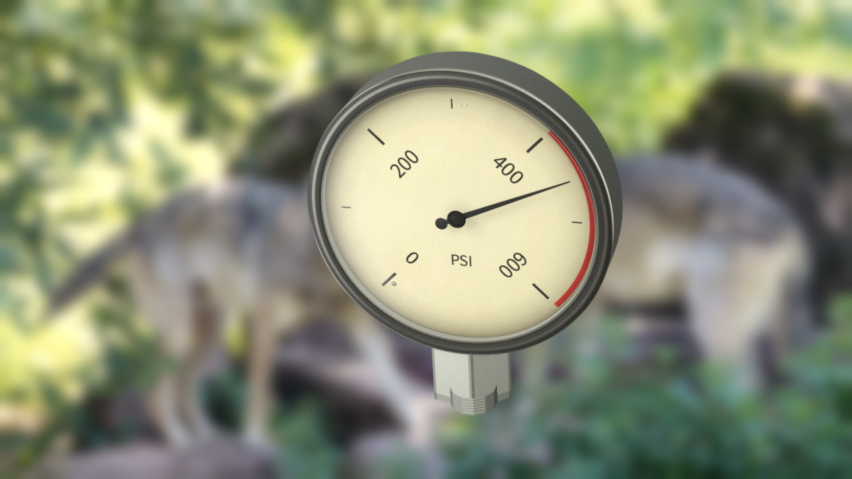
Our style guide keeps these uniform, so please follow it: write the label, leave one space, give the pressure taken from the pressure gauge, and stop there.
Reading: 450 psi
